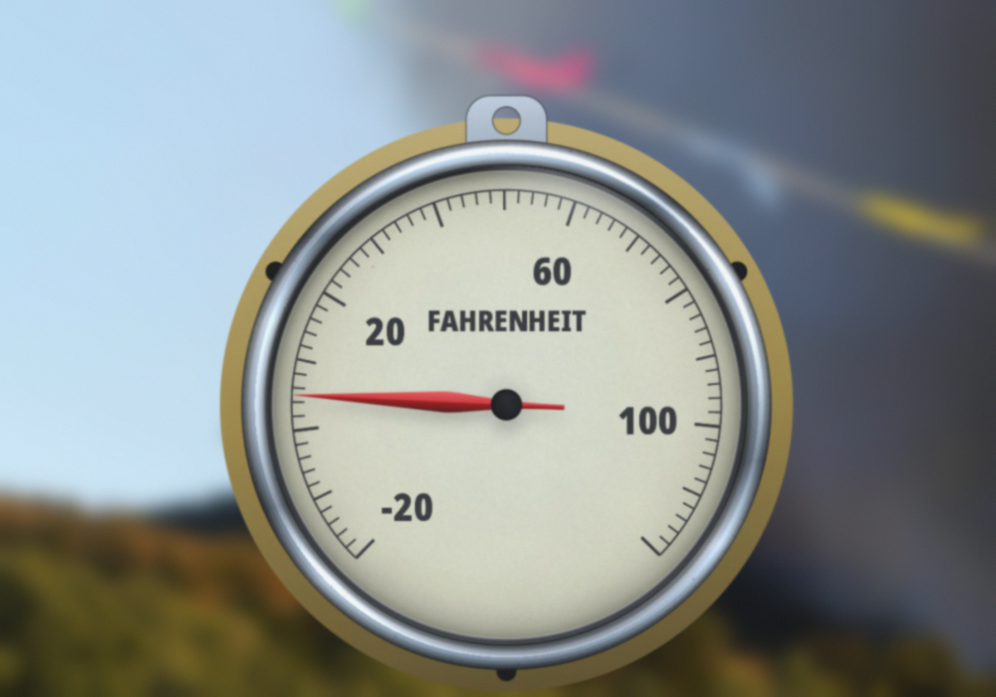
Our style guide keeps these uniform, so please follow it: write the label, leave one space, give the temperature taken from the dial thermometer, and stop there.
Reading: 5 °F
